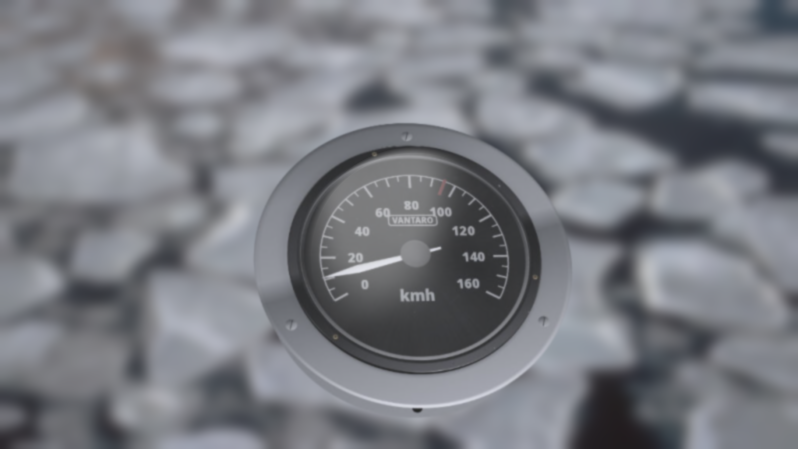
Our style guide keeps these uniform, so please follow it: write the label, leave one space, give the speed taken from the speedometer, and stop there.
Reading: 10 km/h
